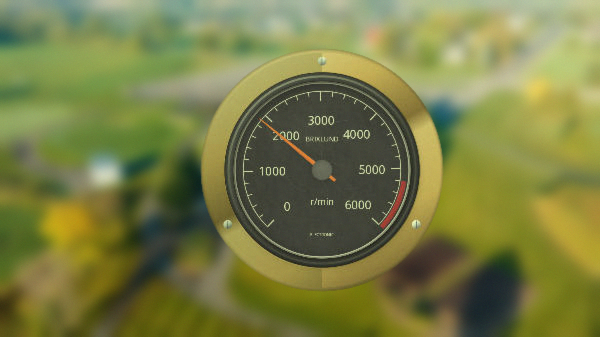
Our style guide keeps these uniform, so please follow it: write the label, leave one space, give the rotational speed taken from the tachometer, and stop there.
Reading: 1900 rpm
